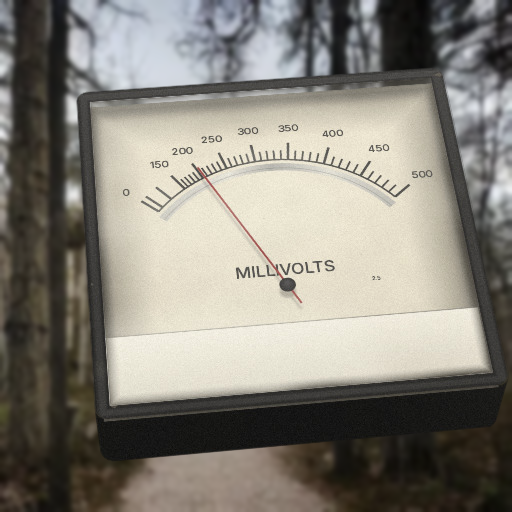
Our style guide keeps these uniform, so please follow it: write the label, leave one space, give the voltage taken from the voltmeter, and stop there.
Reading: 200 mV
